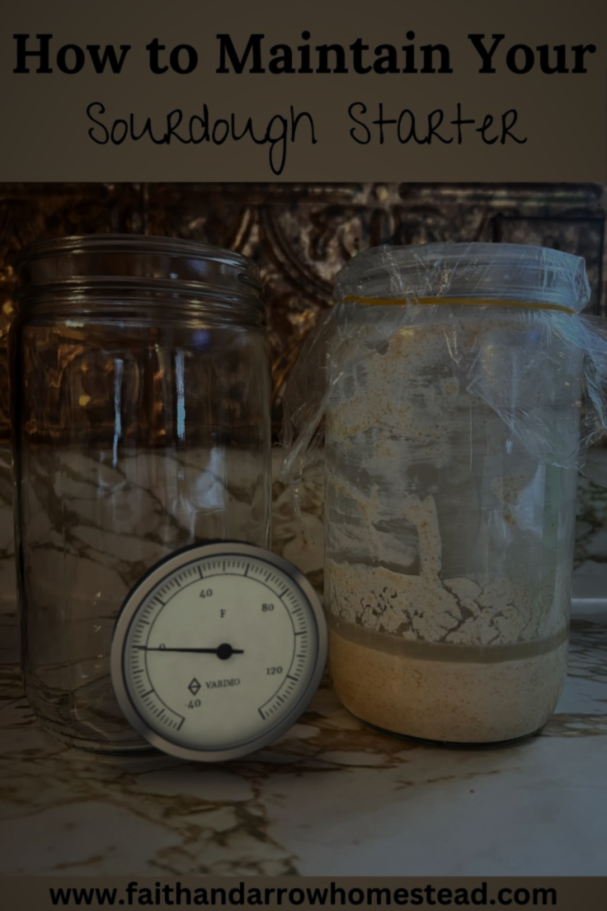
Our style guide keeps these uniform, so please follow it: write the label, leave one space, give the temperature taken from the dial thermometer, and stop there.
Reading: 0 °F
